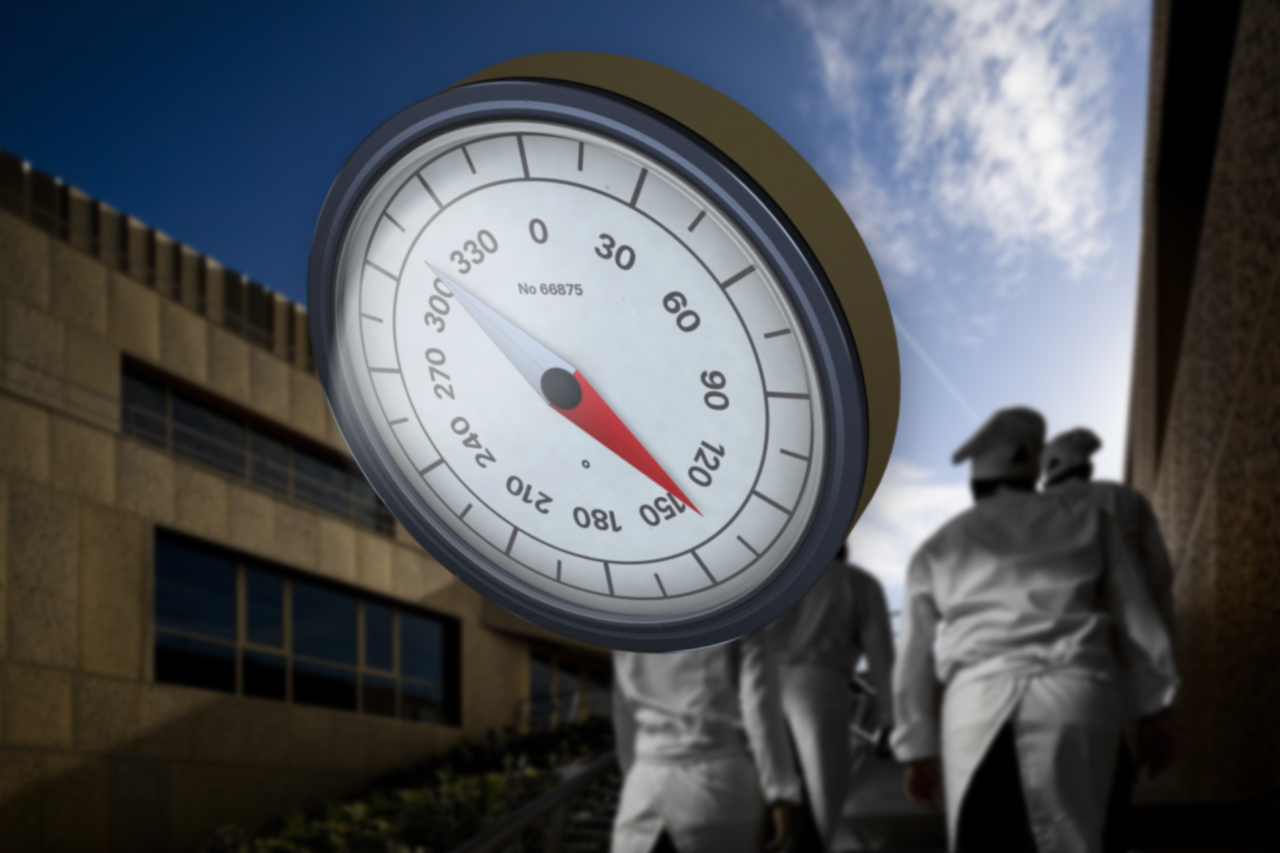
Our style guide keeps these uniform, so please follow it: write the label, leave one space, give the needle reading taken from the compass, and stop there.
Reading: 135 °
